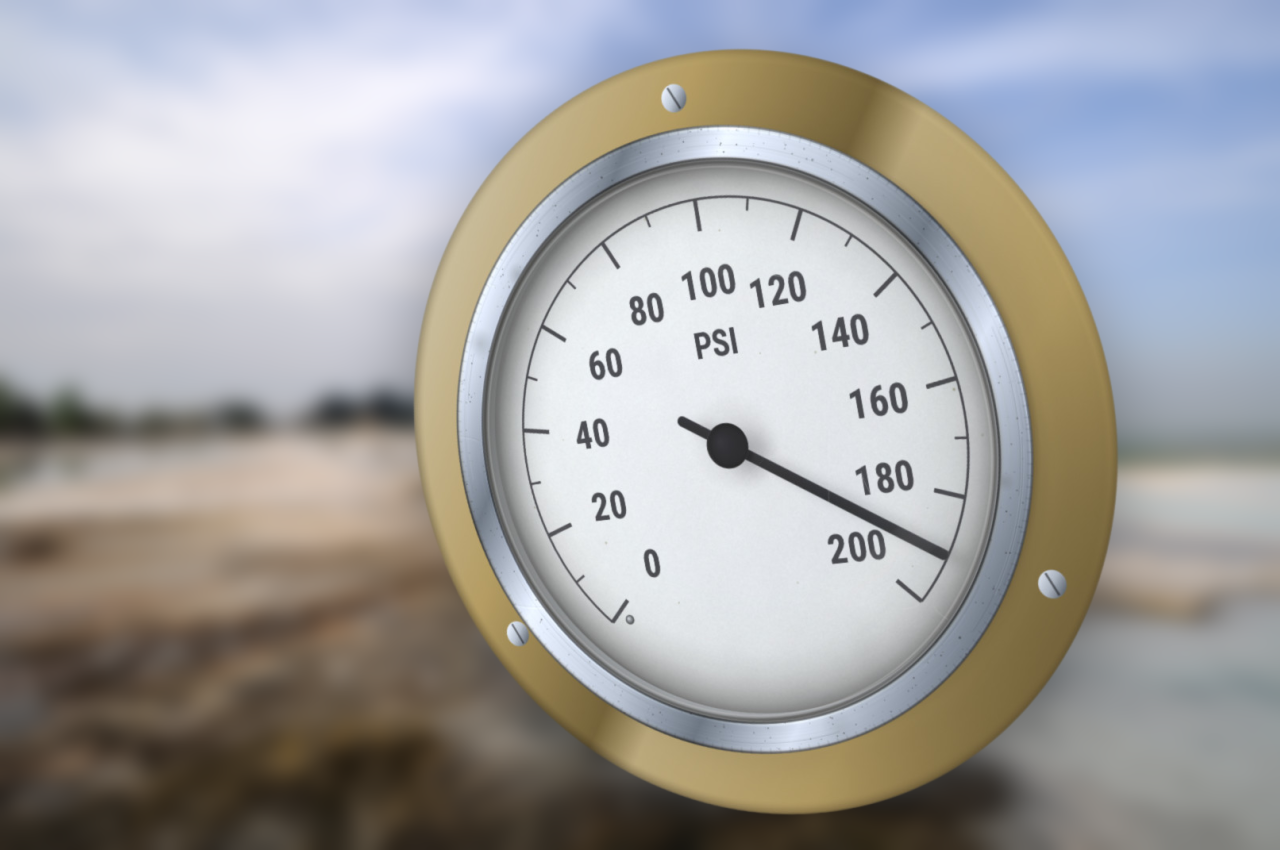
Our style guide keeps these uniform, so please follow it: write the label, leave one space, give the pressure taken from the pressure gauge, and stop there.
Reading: 190 psi
